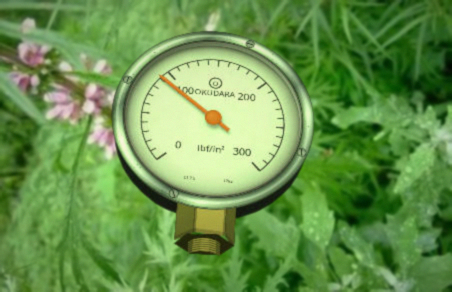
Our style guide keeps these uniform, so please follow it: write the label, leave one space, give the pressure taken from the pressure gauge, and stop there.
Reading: 90 psi
